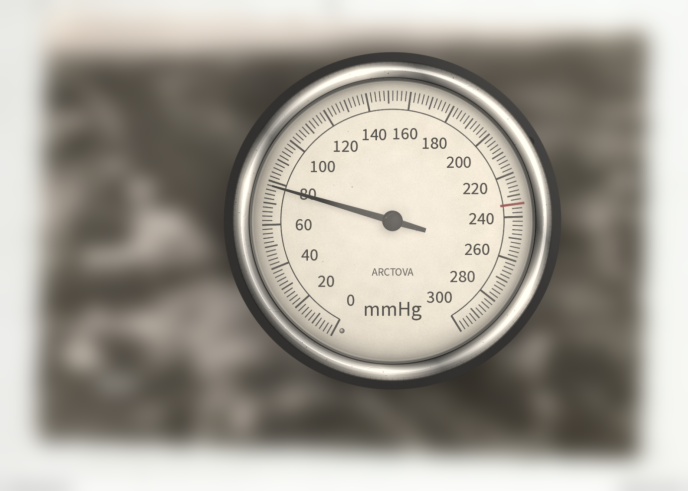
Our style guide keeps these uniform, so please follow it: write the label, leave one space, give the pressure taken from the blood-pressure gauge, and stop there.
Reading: 78 mmHg
